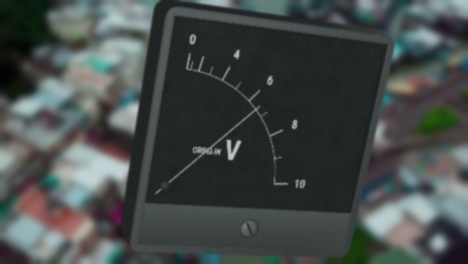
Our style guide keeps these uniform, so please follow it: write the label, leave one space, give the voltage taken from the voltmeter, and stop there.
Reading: 6.5 V
